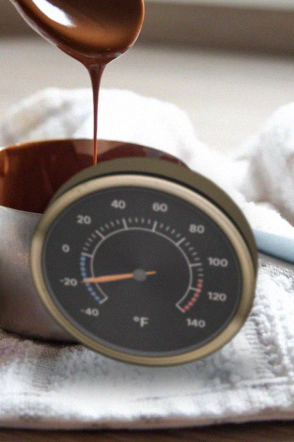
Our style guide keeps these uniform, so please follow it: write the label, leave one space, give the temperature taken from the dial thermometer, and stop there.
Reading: -20 °F
